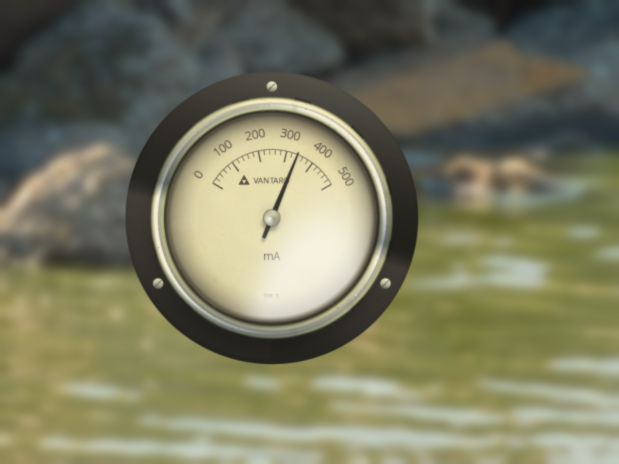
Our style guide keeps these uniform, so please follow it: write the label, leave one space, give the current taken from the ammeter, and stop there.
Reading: 340 mA
